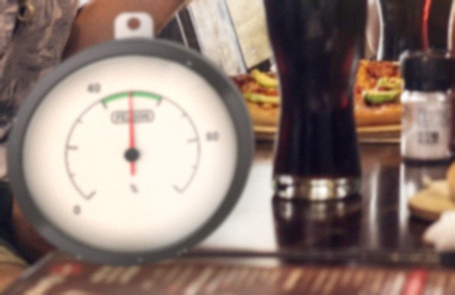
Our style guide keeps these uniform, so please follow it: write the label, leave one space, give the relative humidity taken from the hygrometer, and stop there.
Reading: 50 %
